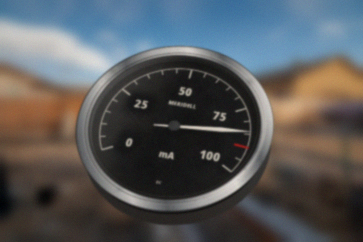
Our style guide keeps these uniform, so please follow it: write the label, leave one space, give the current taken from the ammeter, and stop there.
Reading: 85 mA
